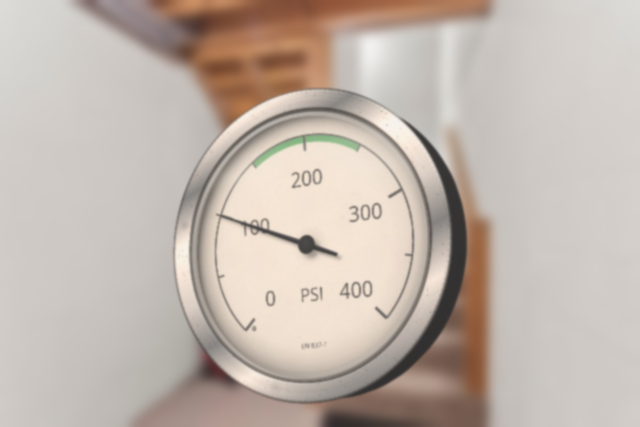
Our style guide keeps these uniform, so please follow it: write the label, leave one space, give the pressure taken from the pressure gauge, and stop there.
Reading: 100 psi
